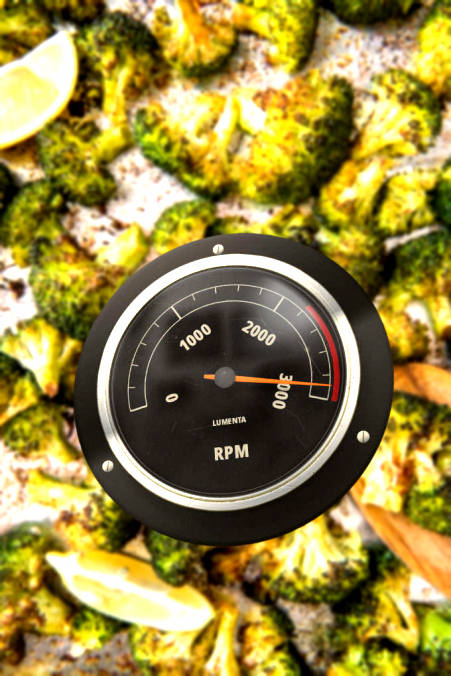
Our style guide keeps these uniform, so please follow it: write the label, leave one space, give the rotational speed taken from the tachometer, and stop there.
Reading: 2900 rpm
